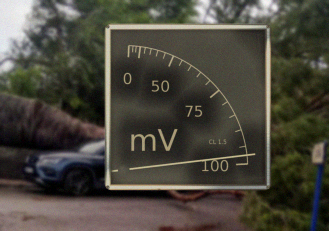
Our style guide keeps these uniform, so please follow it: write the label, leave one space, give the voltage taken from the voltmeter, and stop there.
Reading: 97.5 mV
